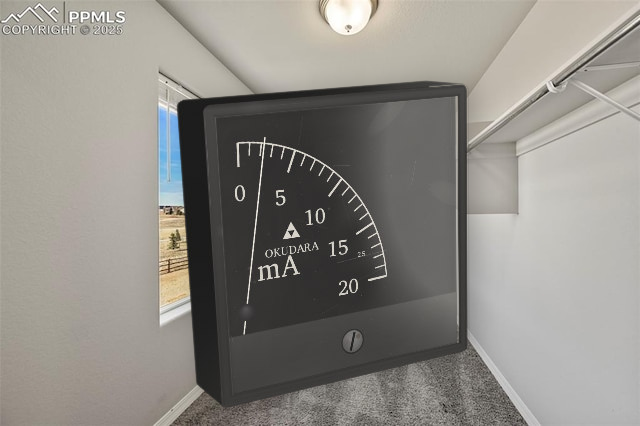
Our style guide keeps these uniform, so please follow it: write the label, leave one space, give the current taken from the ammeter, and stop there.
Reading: 2 mA
